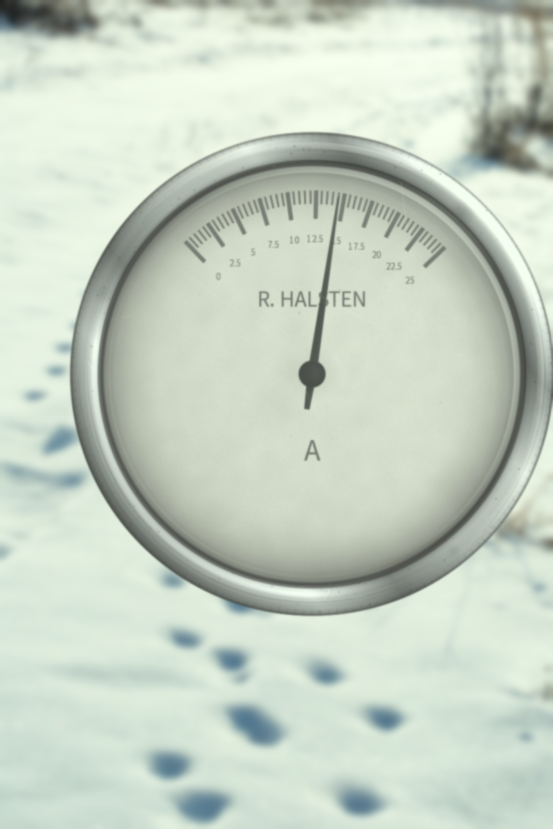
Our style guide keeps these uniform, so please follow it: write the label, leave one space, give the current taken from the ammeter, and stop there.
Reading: 14.5 A
